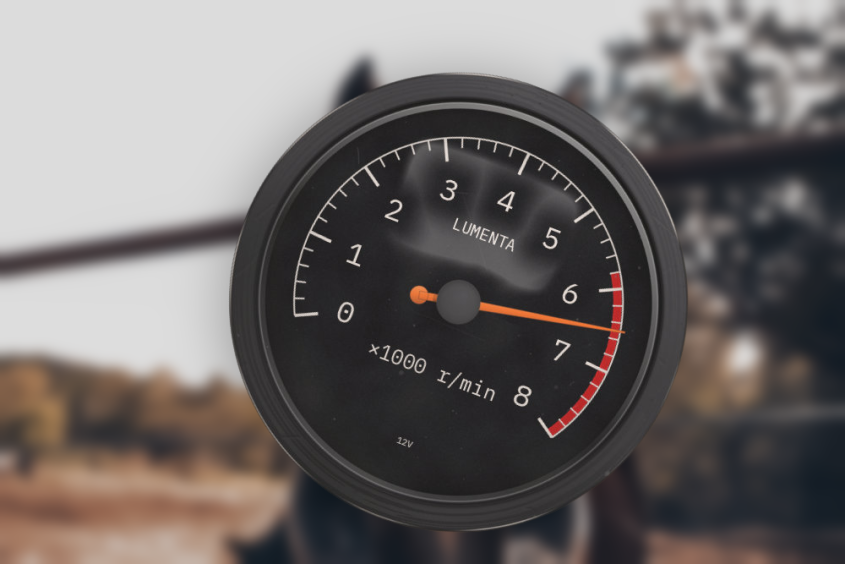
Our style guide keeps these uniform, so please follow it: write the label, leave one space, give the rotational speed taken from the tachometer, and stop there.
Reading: 6500 rpm
